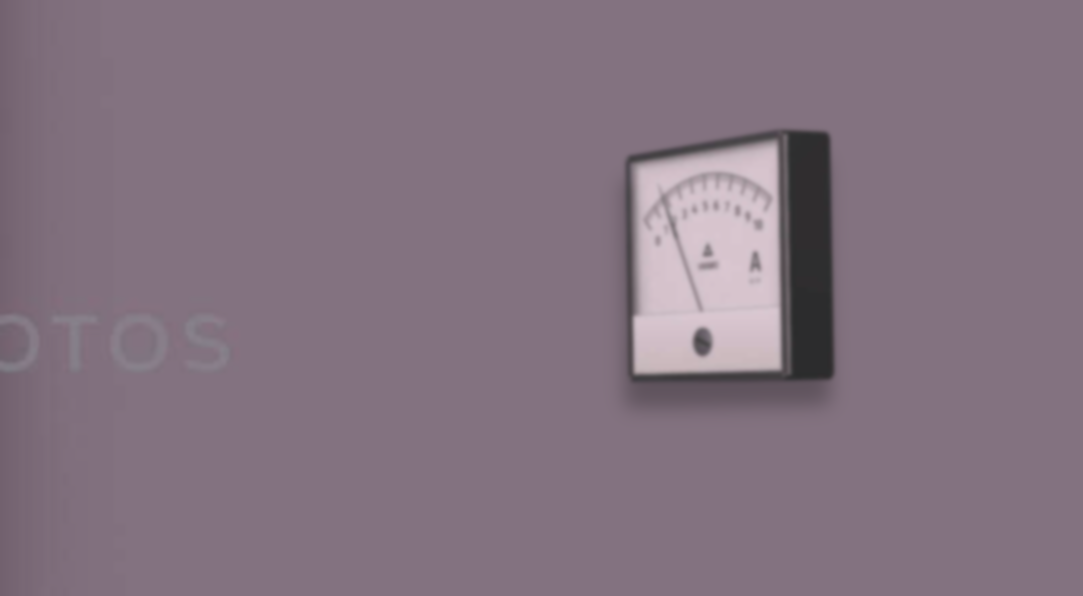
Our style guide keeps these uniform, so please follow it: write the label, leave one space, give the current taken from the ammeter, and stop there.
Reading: 2 A
